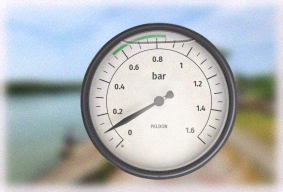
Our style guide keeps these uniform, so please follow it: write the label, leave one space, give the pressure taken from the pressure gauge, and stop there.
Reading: 0.1 bar
